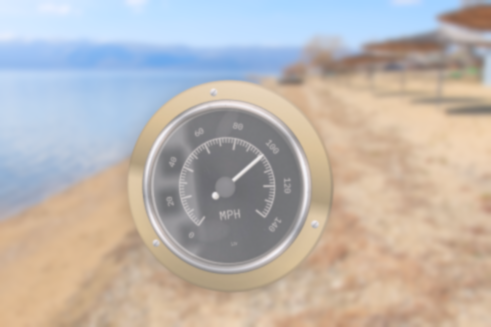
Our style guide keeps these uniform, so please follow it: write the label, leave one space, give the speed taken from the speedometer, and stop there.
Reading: 100 mph
